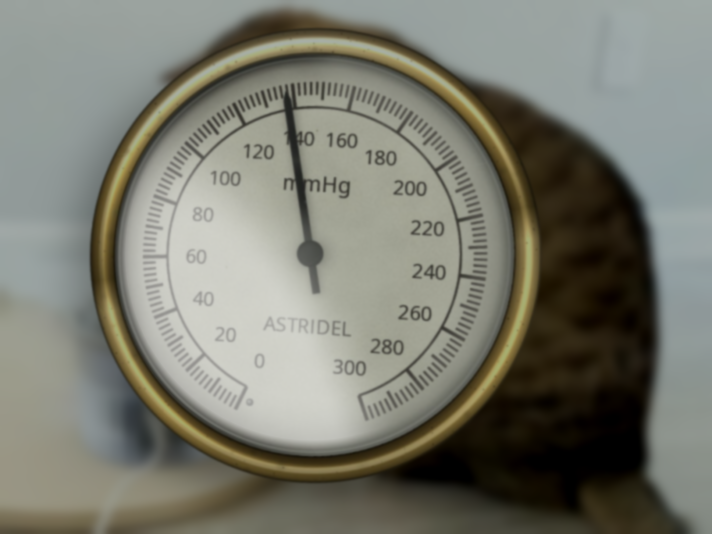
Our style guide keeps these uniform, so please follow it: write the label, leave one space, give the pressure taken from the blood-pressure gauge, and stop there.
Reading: 138 mmHg
